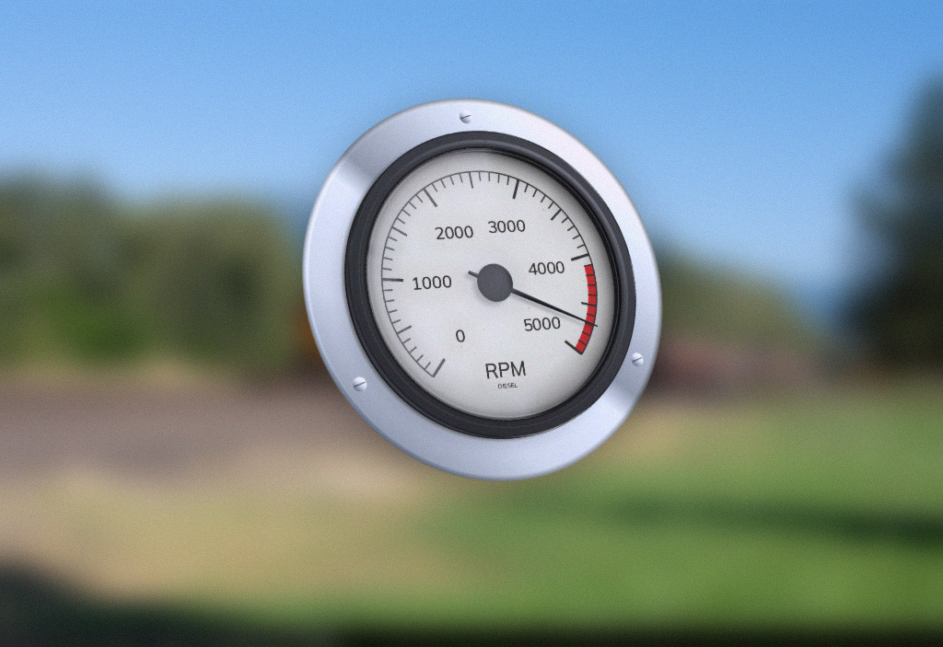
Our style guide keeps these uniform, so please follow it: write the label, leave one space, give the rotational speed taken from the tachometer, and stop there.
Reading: 4700 rpm
